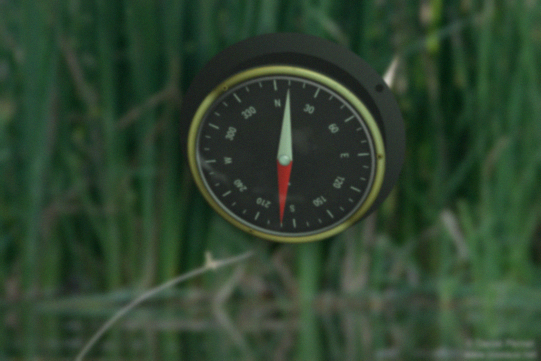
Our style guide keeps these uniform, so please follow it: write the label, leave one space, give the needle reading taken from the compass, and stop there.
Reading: 190 °
